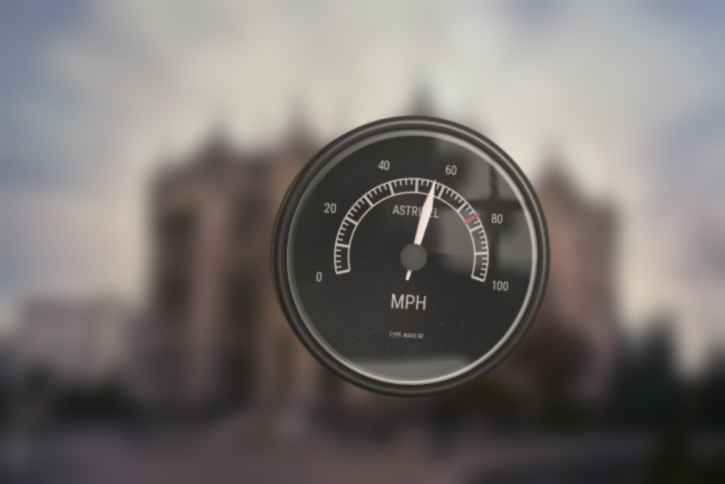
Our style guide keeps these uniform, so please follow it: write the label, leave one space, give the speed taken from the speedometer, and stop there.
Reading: 56 mph
